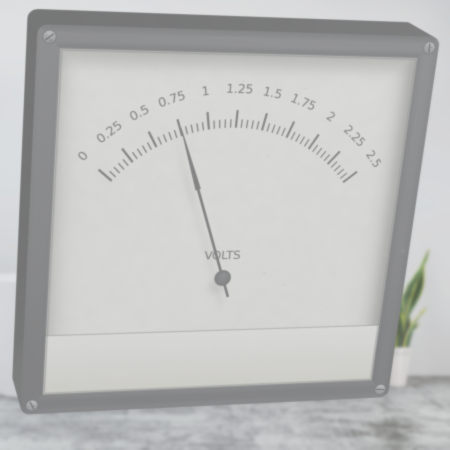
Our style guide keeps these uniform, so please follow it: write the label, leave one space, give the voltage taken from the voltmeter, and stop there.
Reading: 0.75 V
